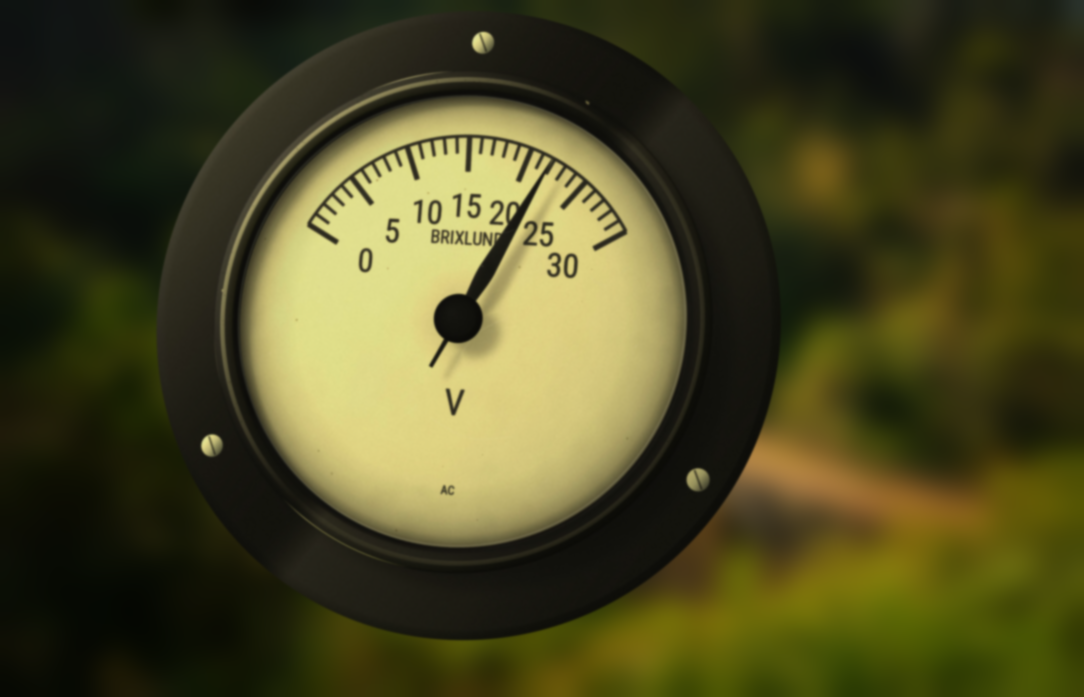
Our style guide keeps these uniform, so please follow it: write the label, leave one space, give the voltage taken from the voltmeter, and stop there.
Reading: 22 V
